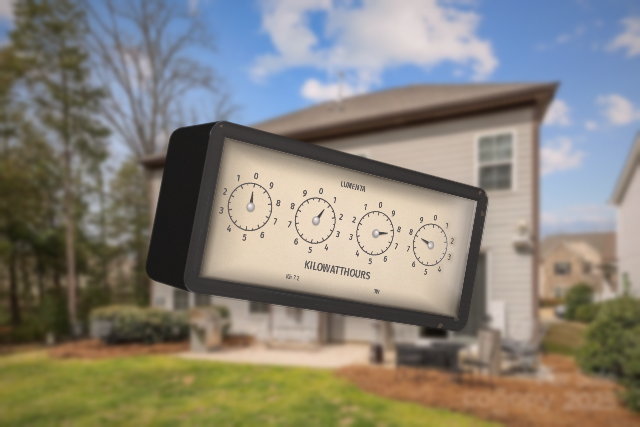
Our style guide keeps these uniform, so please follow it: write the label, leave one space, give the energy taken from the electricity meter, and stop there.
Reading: 78 kWh
